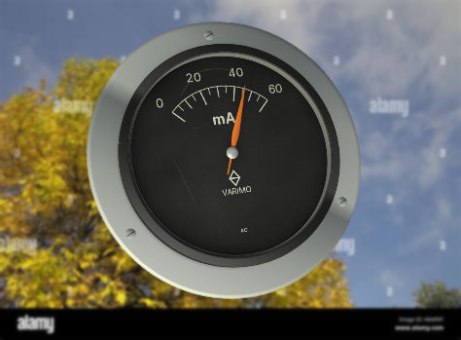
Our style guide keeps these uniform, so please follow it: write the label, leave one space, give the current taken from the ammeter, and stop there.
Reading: 45 mA
